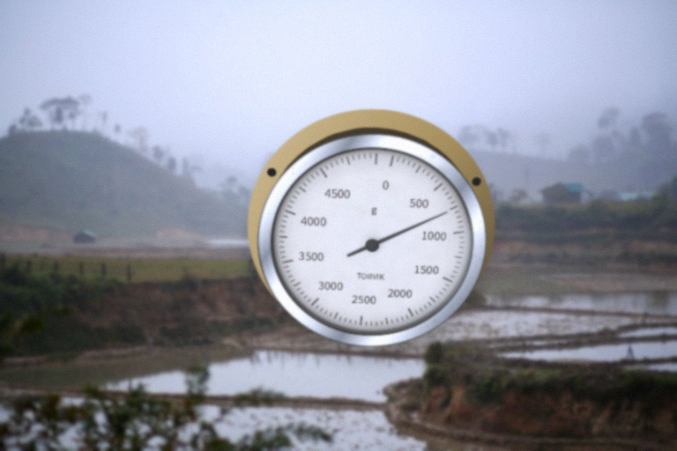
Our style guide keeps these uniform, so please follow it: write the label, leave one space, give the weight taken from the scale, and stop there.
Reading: 750 g
